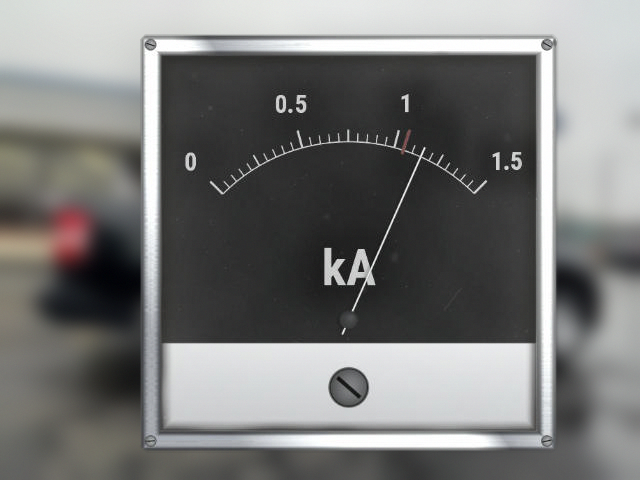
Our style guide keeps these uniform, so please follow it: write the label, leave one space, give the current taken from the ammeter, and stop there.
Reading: 1.15 kA
